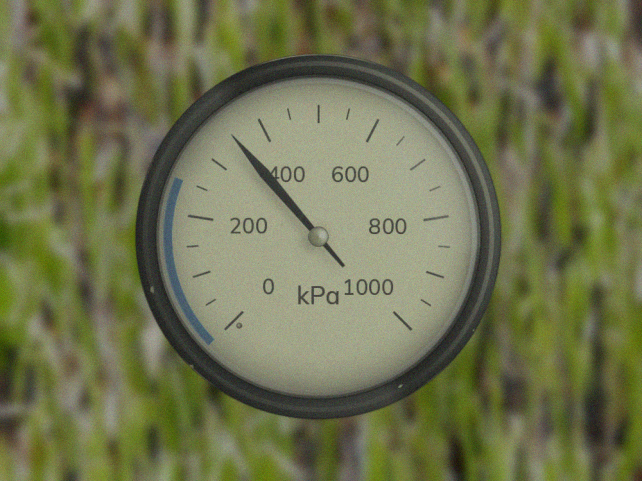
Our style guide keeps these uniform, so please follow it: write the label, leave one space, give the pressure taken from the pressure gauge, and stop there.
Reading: 350 kPa
